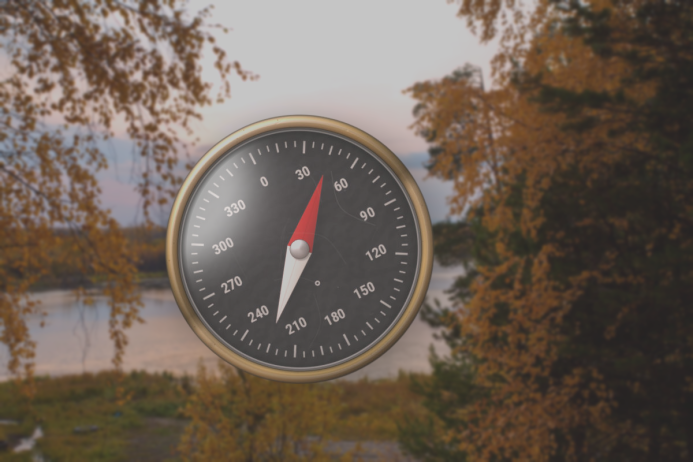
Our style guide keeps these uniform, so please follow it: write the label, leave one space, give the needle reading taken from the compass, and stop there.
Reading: 45 °
